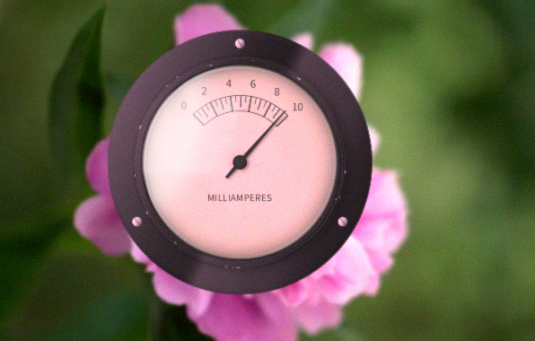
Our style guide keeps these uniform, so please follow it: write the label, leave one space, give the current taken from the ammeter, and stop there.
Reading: 9.5 mA
